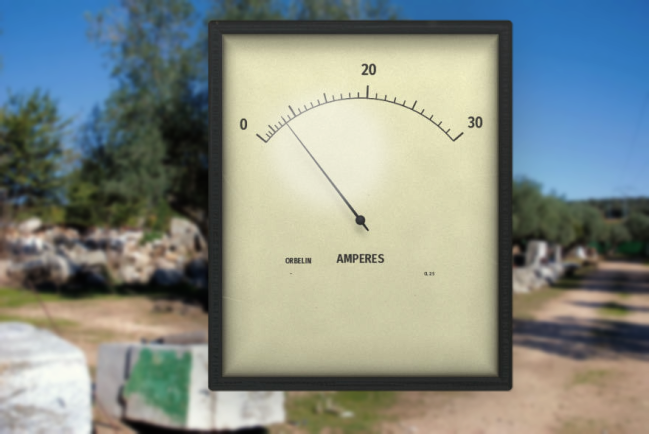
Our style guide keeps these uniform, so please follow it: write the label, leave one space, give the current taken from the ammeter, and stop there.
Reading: 8 A
